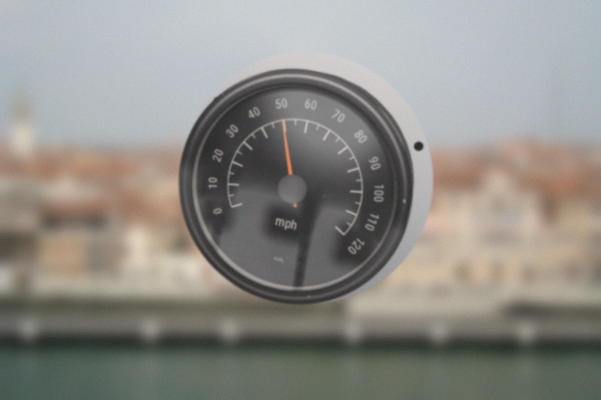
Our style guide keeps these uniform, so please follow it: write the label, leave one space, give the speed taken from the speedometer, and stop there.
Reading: 50 mph
